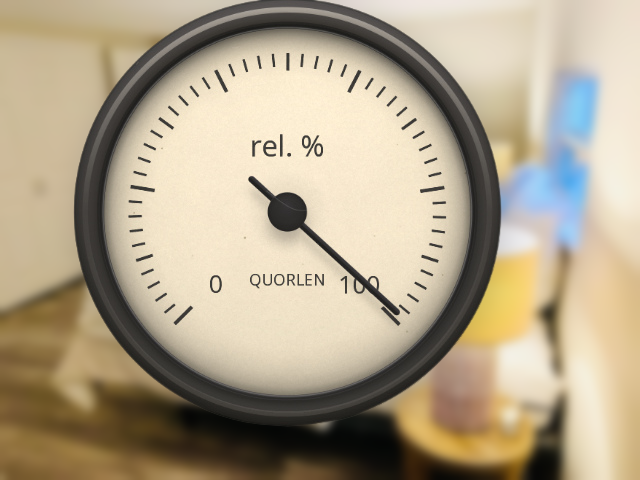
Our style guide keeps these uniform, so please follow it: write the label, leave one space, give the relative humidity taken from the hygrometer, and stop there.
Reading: 99 %
